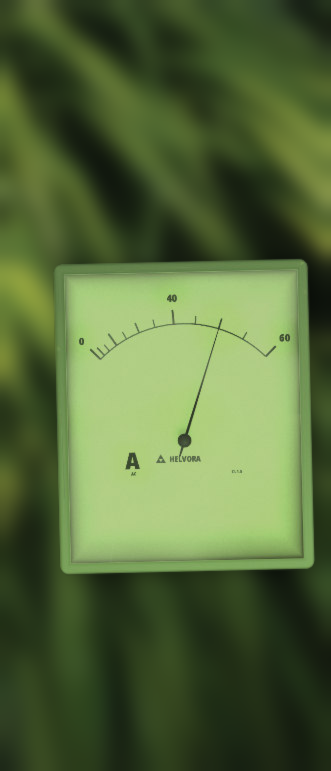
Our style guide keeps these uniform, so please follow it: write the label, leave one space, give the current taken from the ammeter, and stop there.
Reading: 50 A
